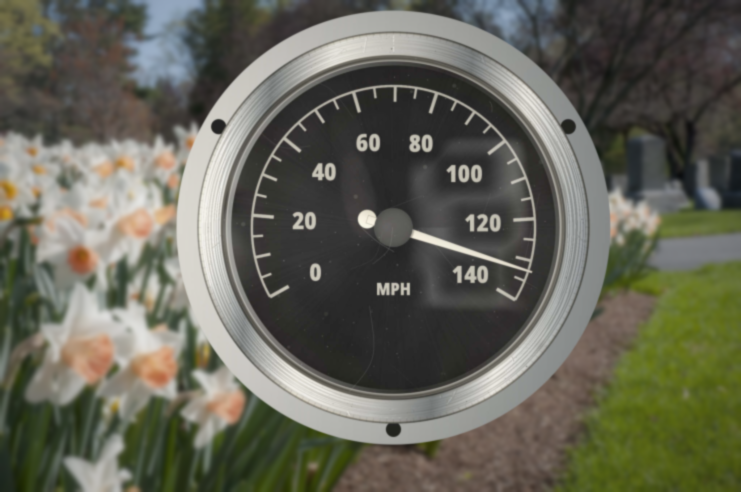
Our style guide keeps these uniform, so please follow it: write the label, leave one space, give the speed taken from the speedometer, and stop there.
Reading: 132.5 mph
